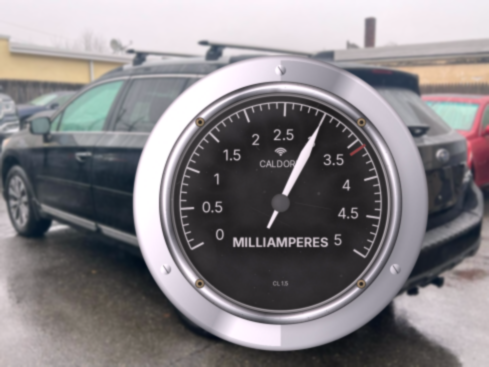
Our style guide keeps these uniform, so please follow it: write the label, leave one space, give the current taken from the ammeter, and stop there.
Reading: 3 mA
